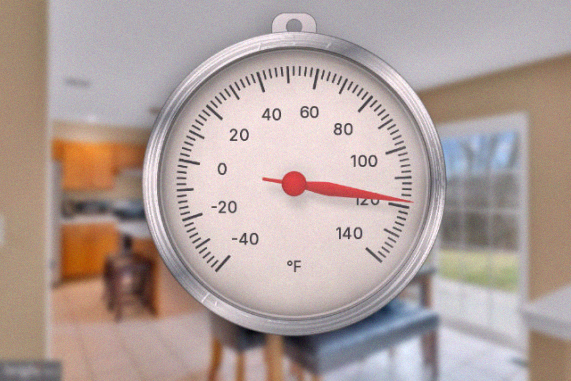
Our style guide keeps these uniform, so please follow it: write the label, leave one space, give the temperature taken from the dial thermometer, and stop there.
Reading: 118 °F
